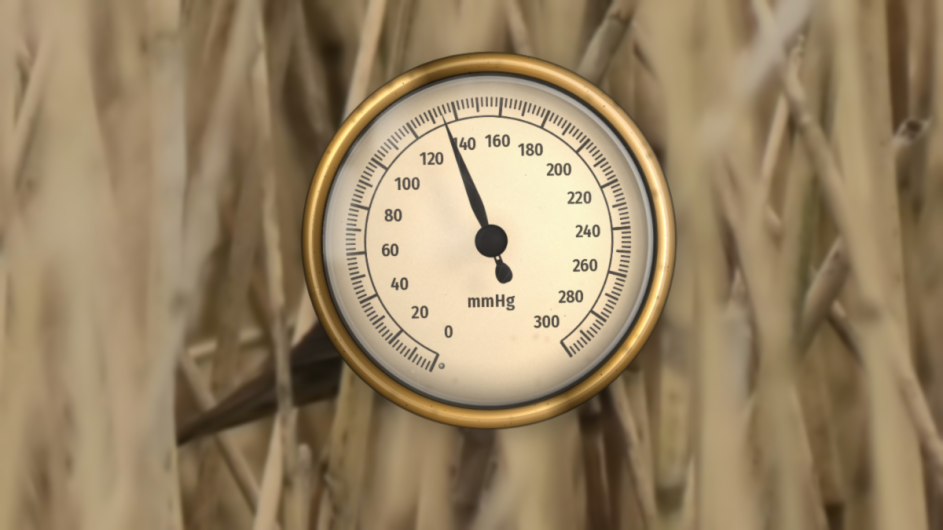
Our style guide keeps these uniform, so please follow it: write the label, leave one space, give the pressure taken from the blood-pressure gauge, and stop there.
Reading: 134 mmHg
